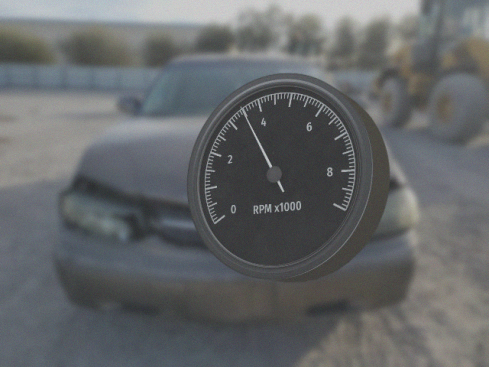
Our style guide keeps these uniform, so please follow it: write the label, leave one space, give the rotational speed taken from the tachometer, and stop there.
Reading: 3500 rpm
